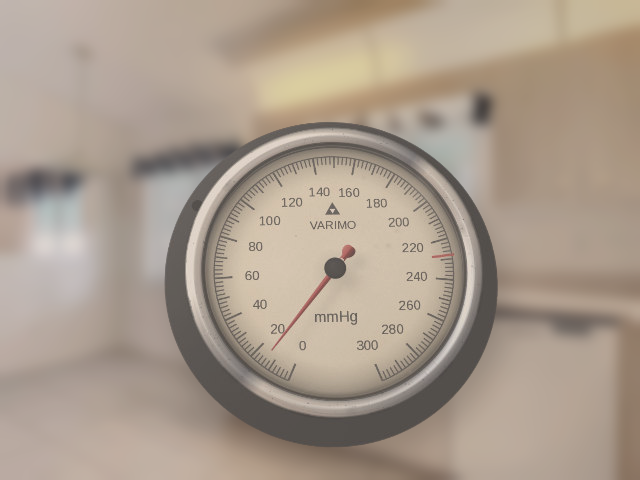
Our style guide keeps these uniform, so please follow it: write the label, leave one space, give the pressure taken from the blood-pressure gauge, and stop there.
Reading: 14 mmHg
